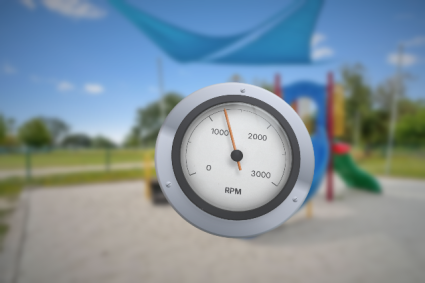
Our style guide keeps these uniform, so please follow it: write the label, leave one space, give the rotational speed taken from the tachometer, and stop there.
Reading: 1250 rpm
